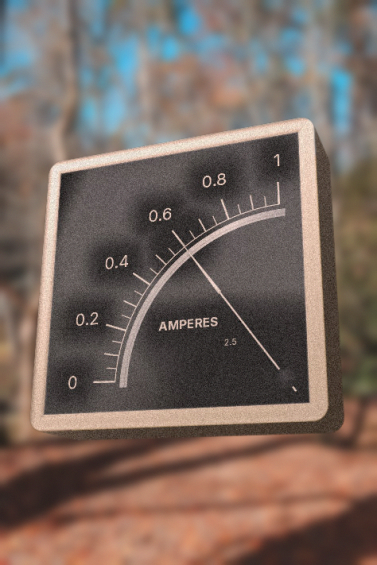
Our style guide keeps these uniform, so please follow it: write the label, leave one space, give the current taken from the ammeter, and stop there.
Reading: 0.6 A
